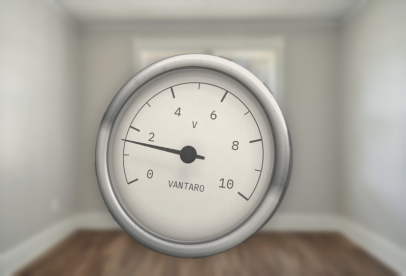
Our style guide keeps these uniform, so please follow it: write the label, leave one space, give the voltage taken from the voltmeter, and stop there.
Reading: 1.5 V
